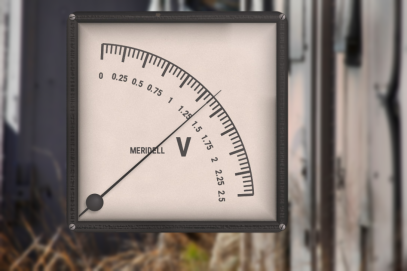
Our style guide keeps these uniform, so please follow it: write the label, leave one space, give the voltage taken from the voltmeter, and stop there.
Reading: 1.35 V
